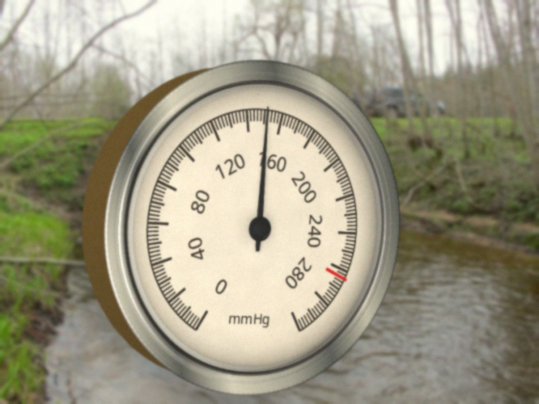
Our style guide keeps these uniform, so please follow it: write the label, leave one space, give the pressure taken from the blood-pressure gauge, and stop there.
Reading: 150 mmHg
